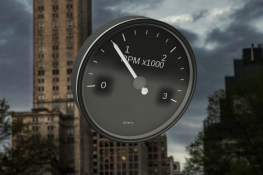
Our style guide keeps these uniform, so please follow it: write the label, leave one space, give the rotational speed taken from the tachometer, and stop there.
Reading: 800 rpm
